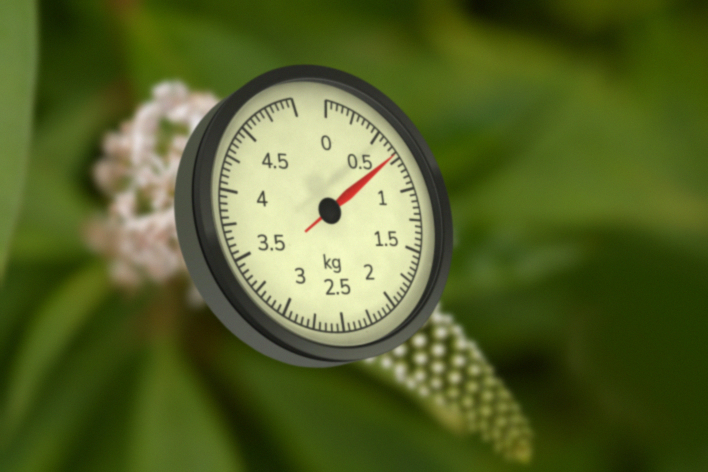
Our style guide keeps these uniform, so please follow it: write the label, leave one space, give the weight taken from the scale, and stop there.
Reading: 0.7 kg
